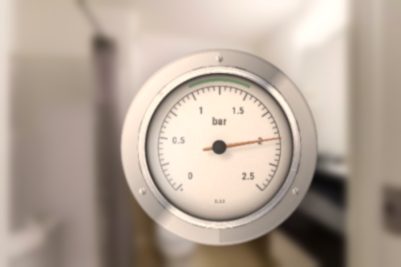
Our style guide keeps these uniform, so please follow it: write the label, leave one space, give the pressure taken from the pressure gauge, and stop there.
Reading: 2 bar
